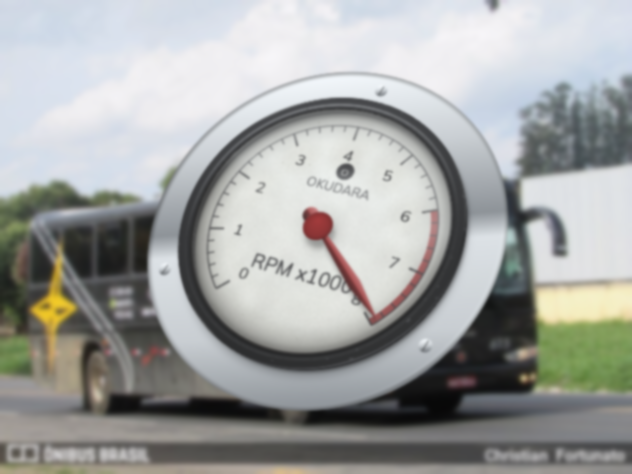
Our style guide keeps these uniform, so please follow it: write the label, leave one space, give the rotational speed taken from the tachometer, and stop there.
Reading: 7900 rpm
